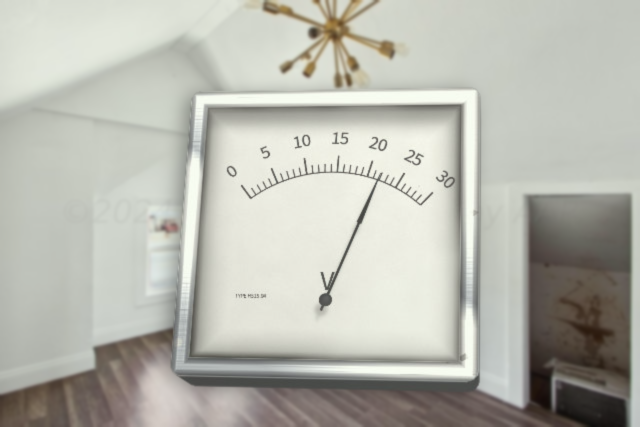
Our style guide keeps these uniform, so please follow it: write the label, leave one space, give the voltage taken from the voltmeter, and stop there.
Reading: 22 V
